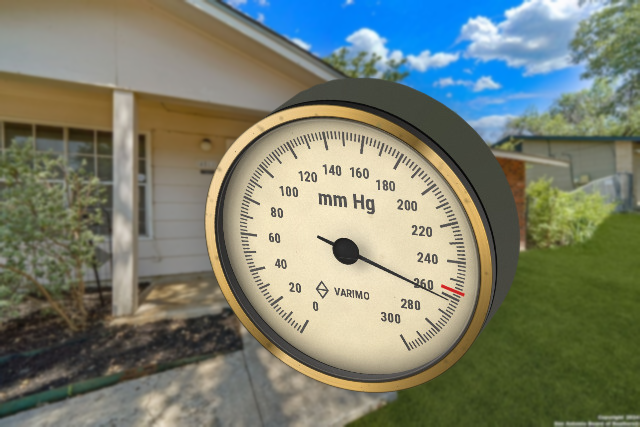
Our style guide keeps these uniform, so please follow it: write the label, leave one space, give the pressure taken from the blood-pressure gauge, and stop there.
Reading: 260 mmHg
